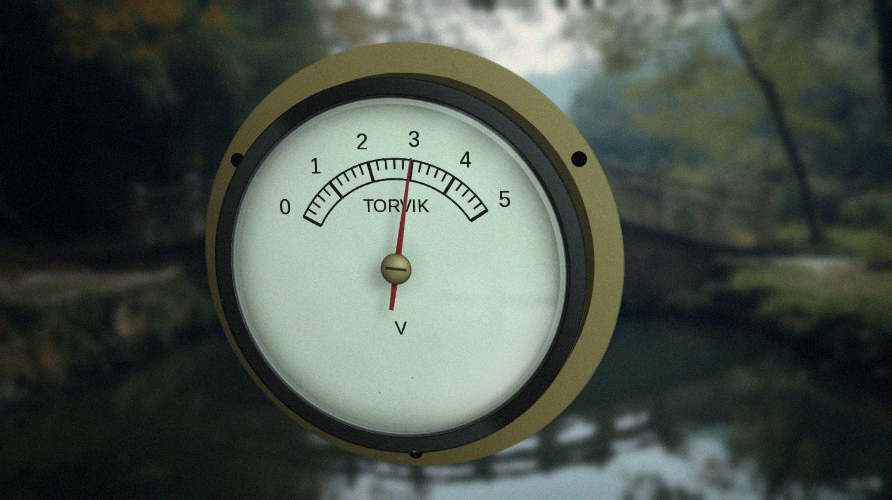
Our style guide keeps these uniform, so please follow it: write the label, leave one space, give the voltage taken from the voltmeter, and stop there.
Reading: 3 V
